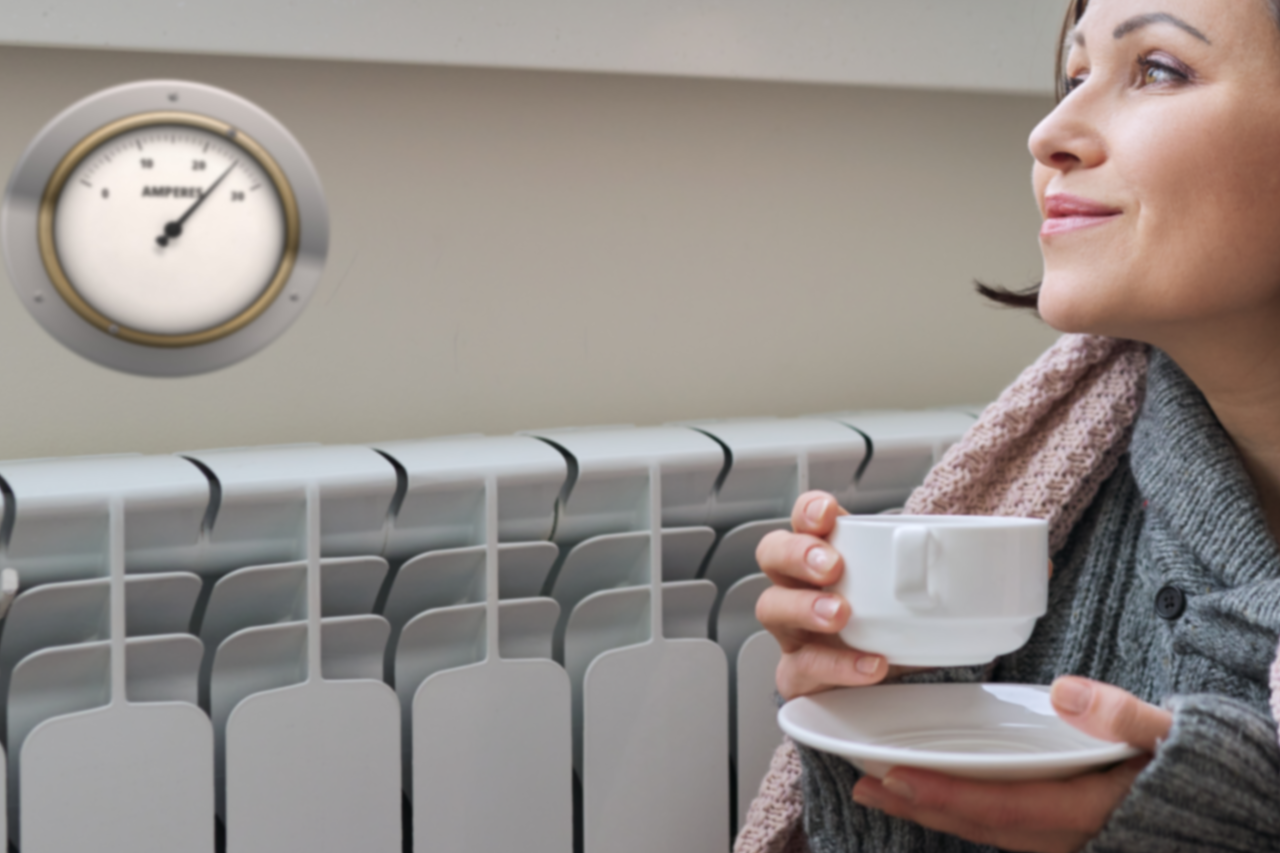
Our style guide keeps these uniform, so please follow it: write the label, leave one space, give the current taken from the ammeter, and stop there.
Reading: 25 A
